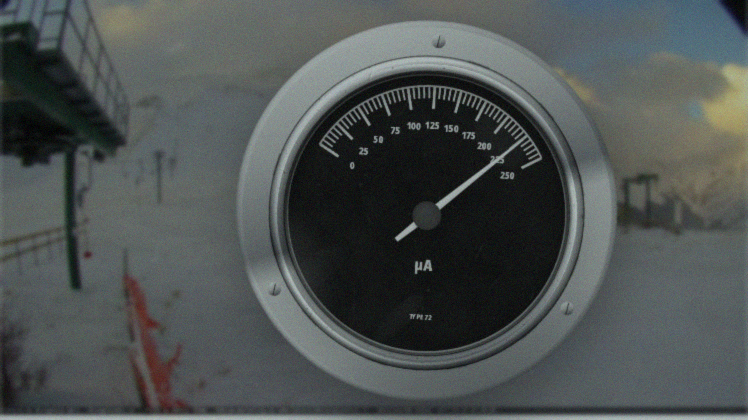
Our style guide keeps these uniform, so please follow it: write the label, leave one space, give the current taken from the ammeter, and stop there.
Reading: 225 µA
